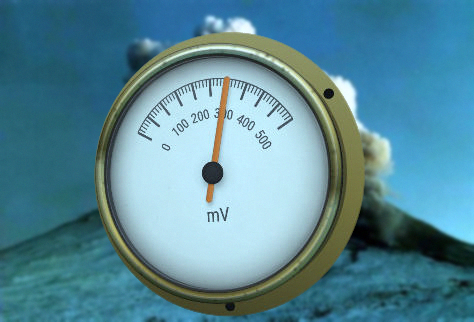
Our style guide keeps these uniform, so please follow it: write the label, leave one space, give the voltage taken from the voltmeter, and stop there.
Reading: 300 mV
